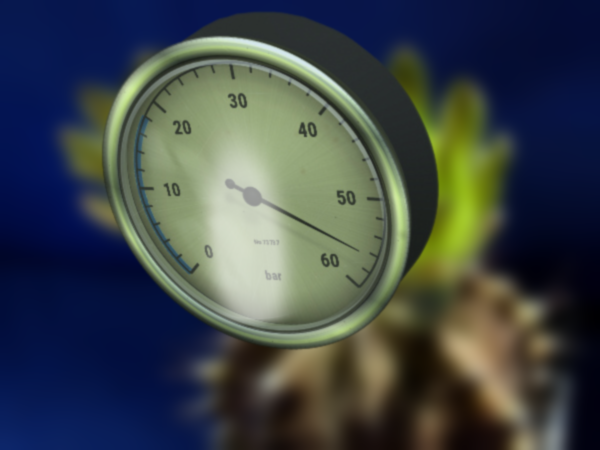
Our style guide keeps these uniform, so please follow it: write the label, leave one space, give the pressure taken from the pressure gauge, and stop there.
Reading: 56 bar
